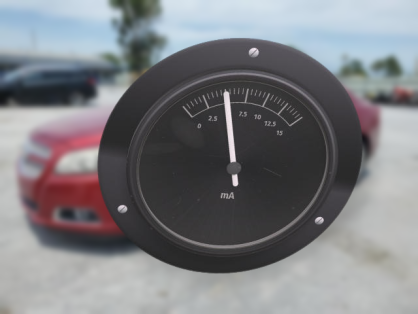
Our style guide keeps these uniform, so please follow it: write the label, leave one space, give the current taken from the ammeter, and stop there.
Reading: 5 mA
